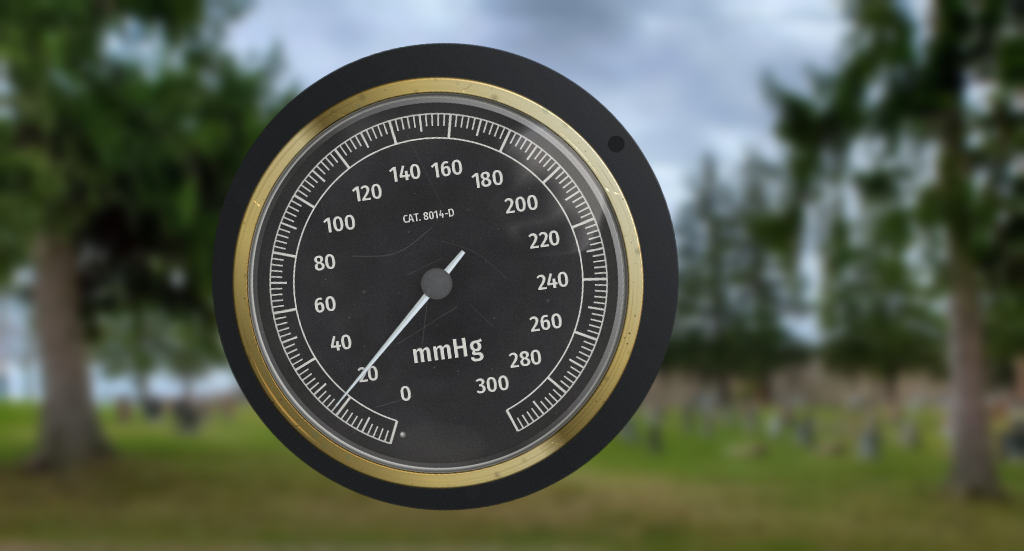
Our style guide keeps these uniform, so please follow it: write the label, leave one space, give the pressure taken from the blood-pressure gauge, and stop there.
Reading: 22 mmHg
